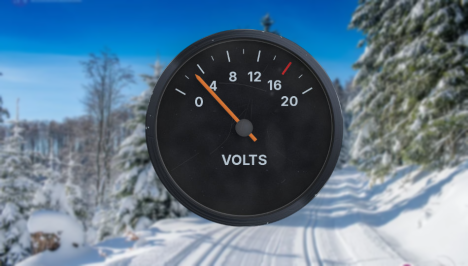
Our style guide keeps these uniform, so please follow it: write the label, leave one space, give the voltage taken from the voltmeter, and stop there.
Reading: 3 V
